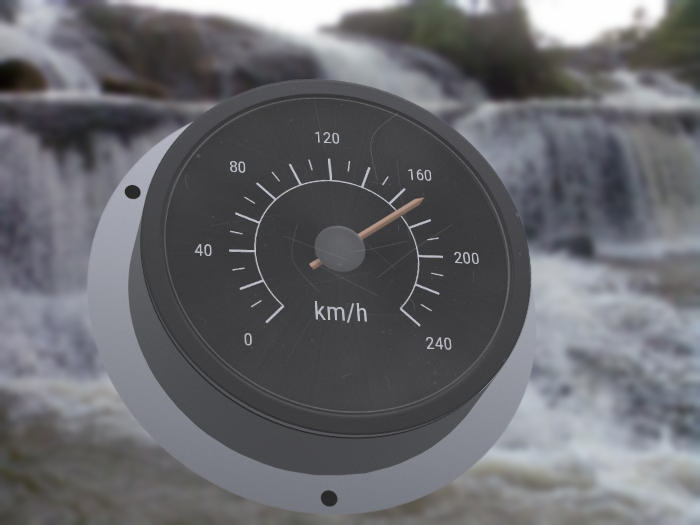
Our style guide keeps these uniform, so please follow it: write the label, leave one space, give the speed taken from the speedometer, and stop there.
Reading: 170 km/h
